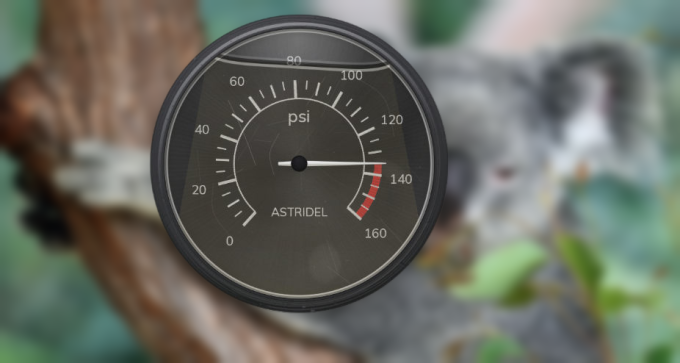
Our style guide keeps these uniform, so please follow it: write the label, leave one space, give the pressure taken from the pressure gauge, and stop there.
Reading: 135 psi
